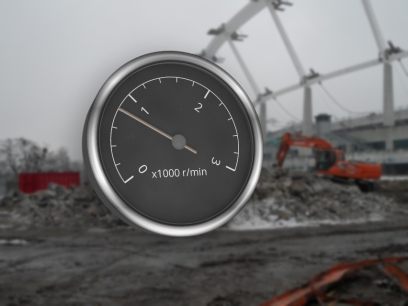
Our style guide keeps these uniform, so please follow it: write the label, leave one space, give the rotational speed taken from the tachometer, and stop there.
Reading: 800 rpm
